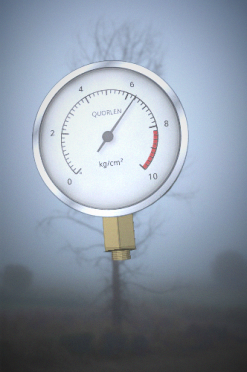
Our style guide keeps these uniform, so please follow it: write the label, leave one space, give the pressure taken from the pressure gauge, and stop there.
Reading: 6.4 kg/cm²
